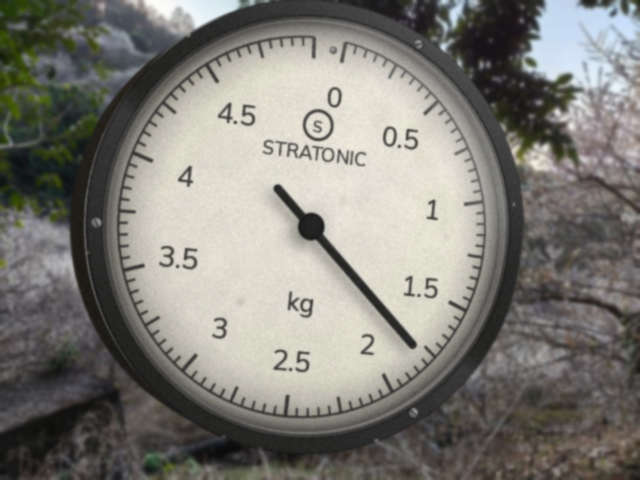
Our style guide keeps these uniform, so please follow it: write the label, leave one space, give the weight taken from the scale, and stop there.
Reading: 1.8 kg
